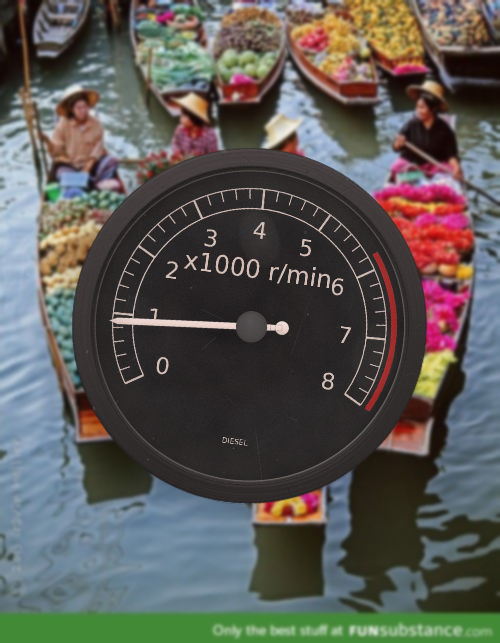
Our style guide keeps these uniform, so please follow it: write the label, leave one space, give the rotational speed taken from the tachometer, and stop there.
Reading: 900 rpm
